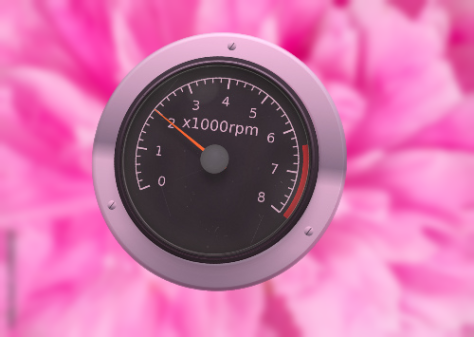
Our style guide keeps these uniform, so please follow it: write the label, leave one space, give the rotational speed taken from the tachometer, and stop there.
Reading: 2000 rpm
